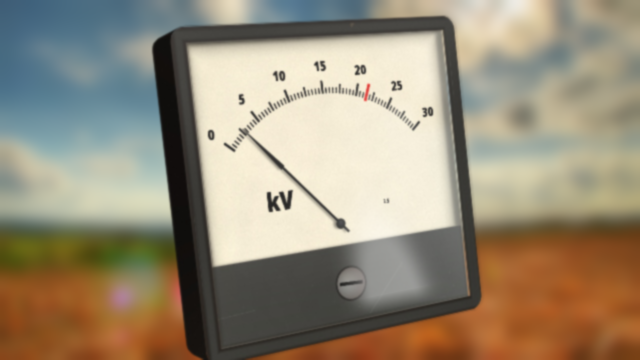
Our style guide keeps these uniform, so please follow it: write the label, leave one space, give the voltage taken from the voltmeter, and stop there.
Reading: 2.5 kV
